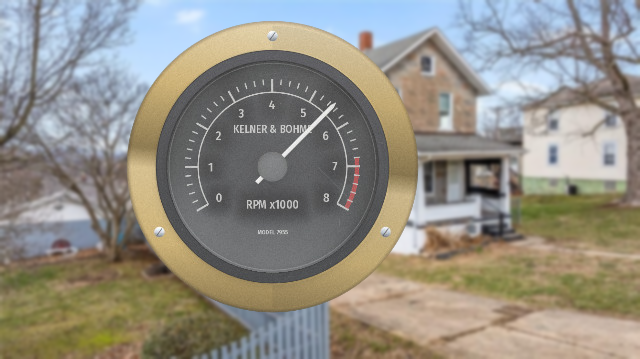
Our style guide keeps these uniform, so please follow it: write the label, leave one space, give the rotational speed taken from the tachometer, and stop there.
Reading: 5500 rpm
